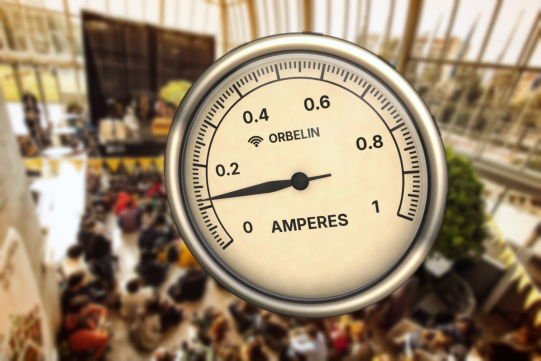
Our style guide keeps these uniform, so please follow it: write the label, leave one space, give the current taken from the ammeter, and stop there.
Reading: 0.12 A
